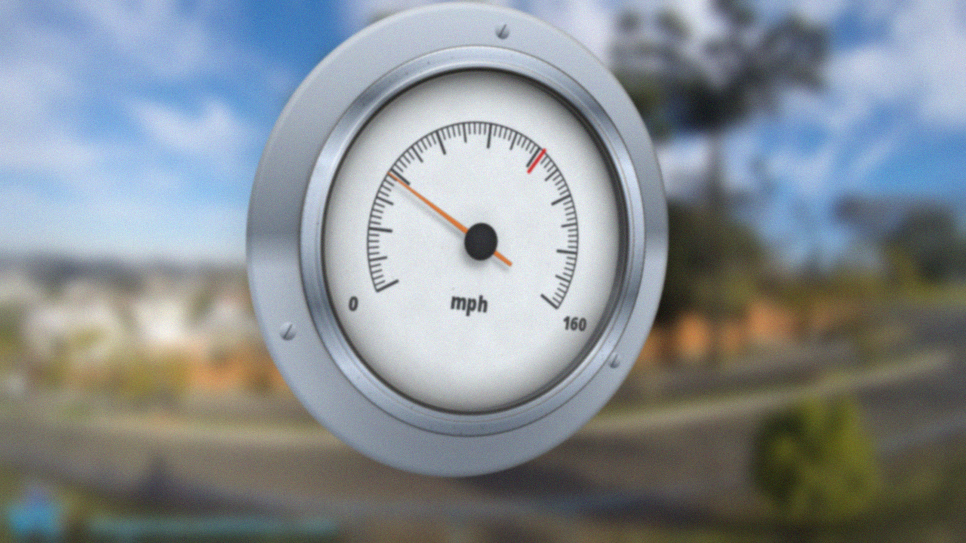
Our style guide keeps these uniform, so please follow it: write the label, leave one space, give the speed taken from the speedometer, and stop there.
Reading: 38 mph
